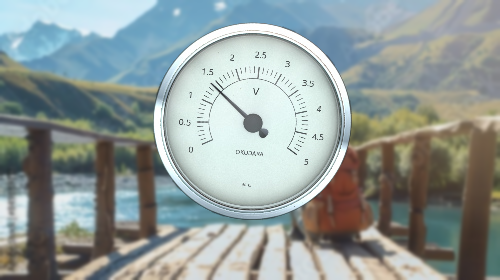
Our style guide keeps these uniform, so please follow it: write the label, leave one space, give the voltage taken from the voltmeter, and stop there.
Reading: 1.4 V
